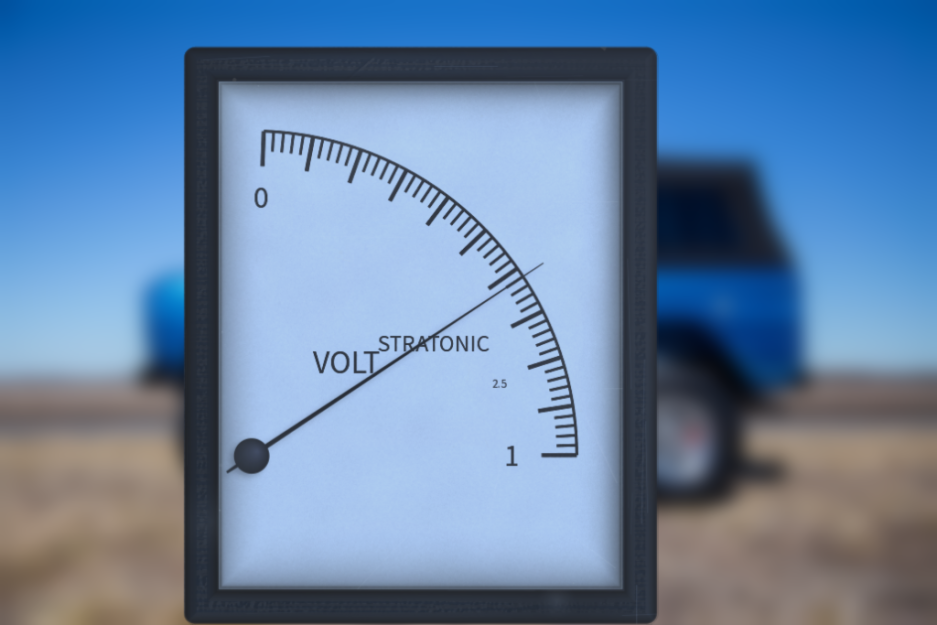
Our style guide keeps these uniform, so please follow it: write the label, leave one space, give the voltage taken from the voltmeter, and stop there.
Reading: 0.62 V
